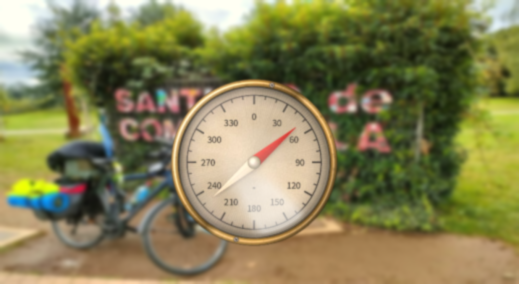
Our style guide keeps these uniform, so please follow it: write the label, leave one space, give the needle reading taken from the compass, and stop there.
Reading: 50 °
